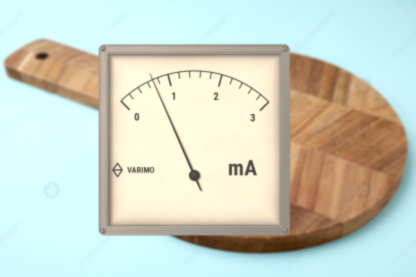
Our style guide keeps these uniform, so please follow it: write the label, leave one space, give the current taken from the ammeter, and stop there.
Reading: 0.7 mA
